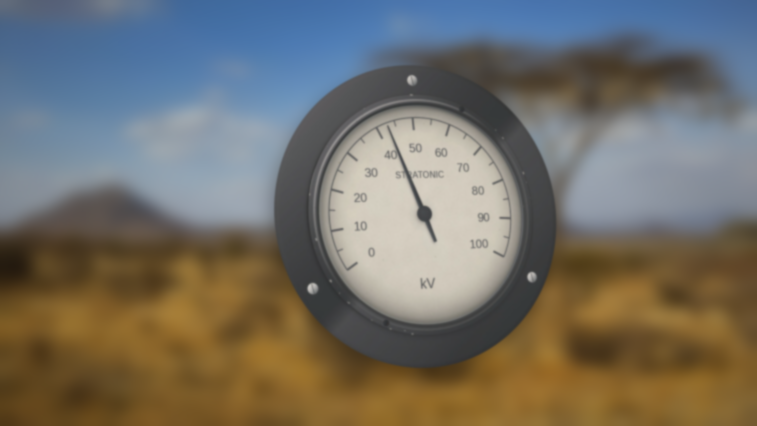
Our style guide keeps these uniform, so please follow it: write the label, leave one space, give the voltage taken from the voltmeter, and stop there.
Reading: 42.5 kV
